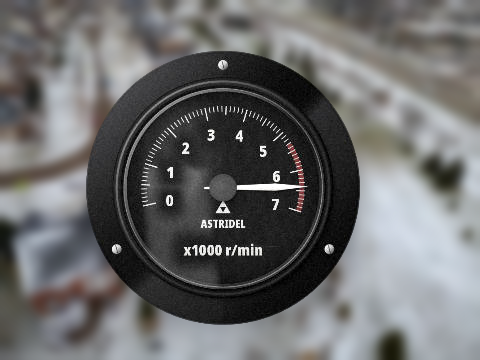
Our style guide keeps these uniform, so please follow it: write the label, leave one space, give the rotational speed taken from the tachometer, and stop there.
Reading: 6400 rpm
